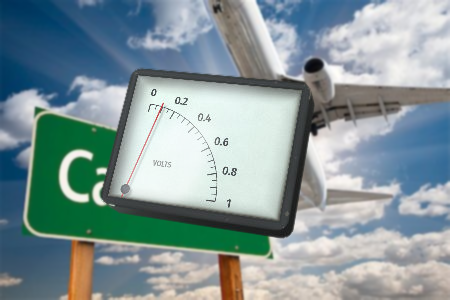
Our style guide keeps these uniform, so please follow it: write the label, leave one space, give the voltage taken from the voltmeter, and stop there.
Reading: 0.1 V
